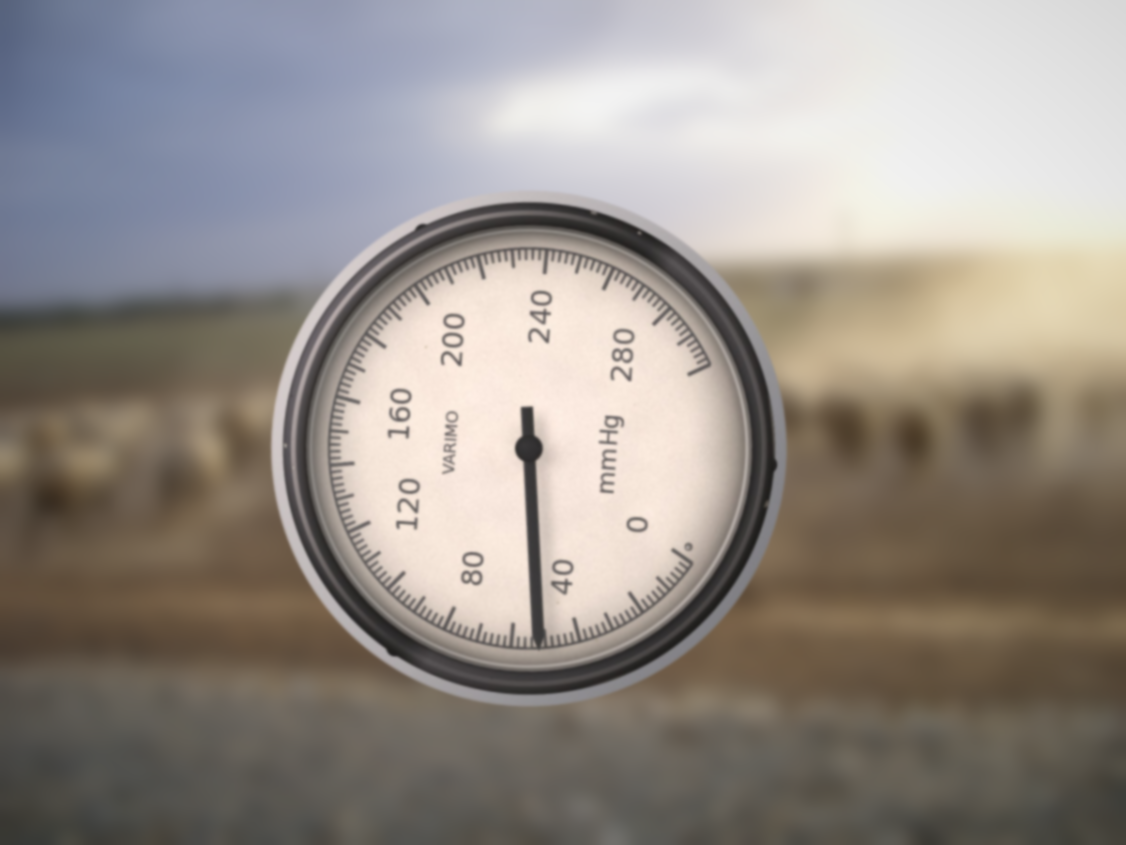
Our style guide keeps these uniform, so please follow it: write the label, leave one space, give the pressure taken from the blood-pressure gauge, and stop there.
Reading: 52 mmHg
